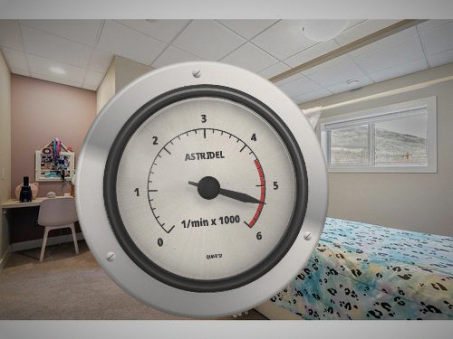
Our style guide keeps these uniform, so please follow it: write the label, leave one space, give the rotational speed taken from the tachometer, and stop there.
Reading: 5400 rpm
